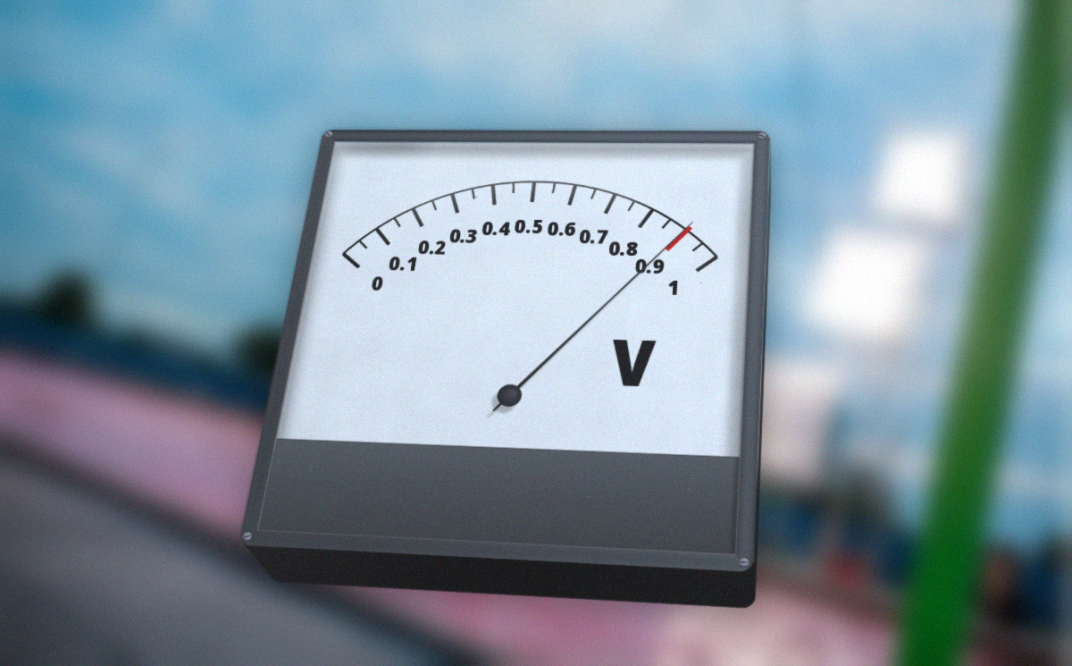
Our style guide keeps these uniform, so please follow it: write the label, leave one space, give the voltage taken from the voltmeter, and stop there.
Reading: 0.9 V
